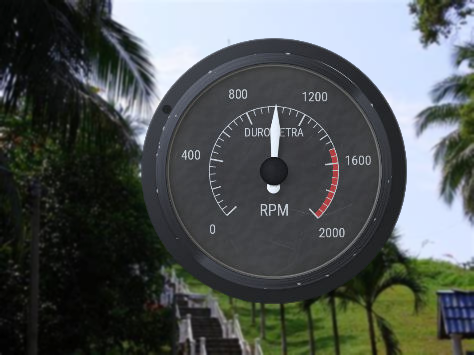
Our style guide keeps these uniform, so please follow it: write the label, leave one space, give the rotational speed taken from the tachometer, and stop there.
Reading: 1000 rpm
